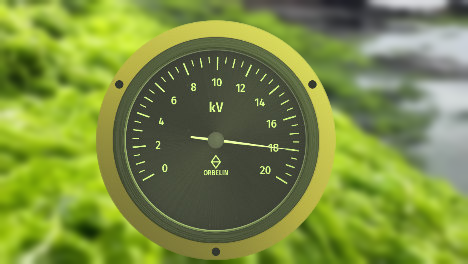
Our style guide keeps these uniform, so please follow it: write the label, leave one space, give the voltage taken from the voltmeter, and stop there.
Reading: 18 kV
